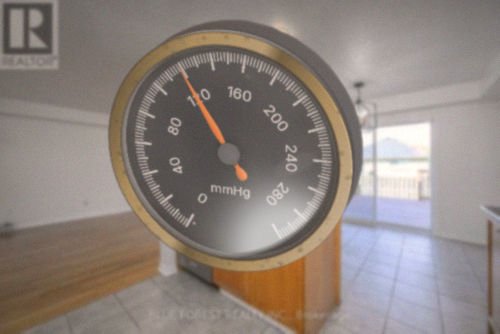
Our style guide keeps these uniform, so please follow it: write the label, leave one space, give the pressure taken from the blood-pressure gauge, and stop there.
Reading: 120 mmHg
